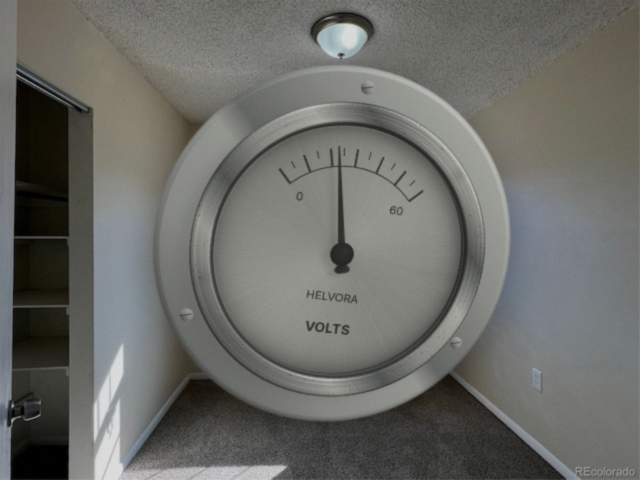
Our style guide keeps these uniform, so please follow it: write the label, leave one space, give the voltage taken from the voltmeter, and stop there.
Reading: 22.5 V
